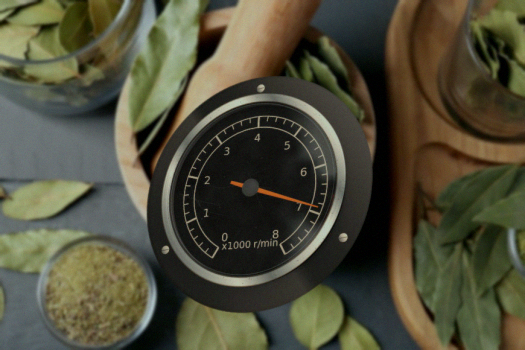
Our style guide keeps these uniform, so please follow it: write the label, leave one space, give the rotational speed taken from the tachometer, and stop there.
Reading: 6900 rpm
